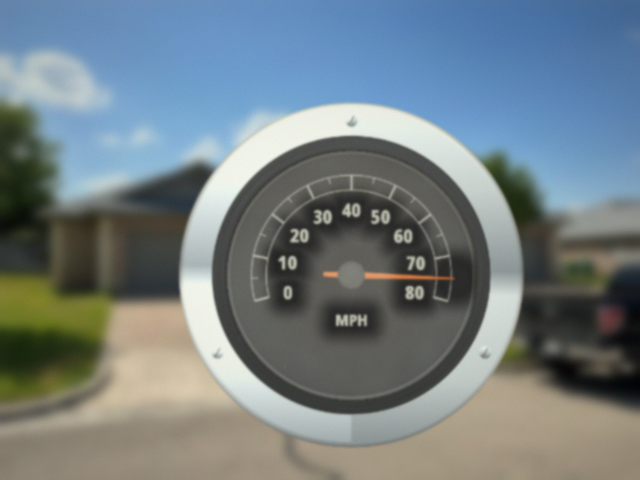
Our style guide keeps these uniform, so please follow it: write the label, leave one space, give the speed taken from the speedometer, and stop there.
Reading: 75 mph
